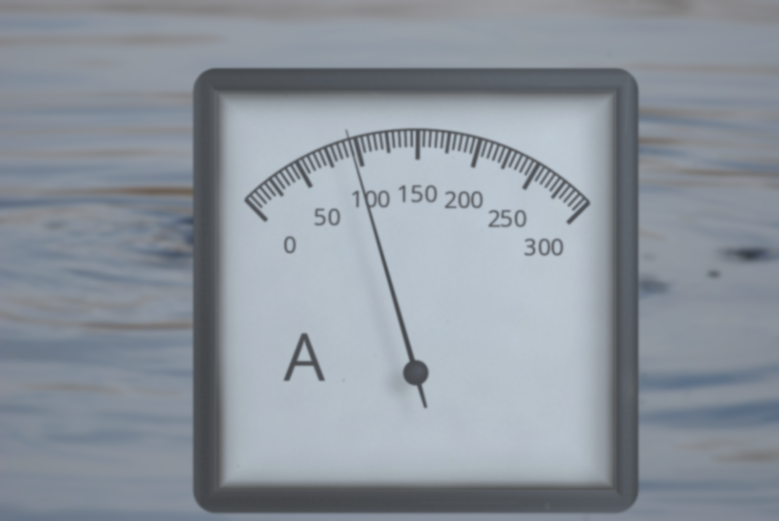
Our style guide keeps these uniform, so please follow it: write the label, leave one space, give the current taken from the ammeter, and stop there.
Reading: 95 A
